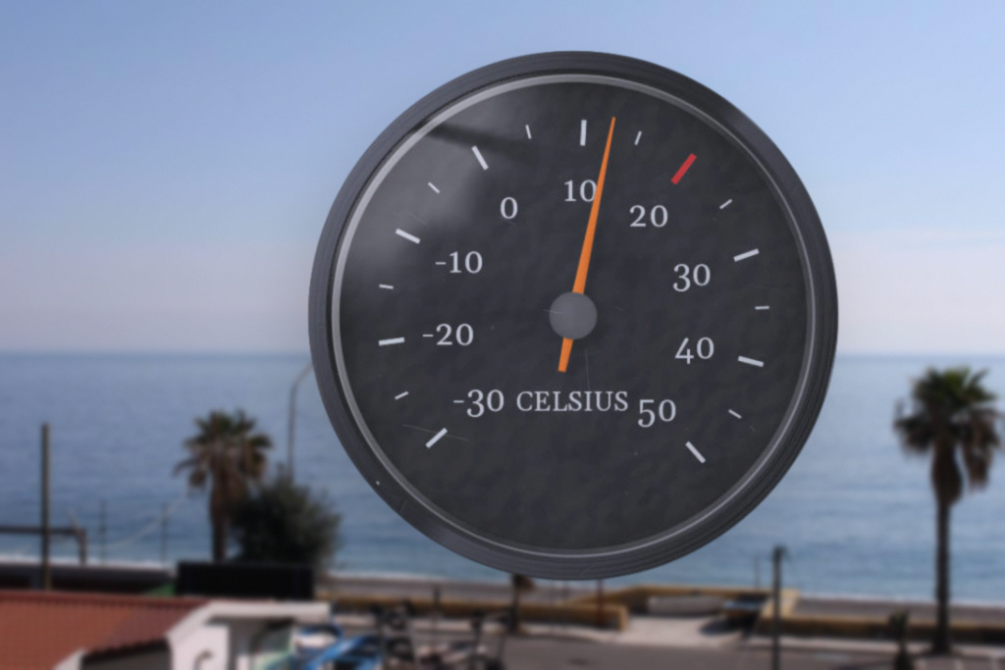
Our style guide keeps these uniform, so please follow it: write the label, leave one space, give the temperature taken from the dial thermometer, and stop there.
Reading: 12.5 °C
